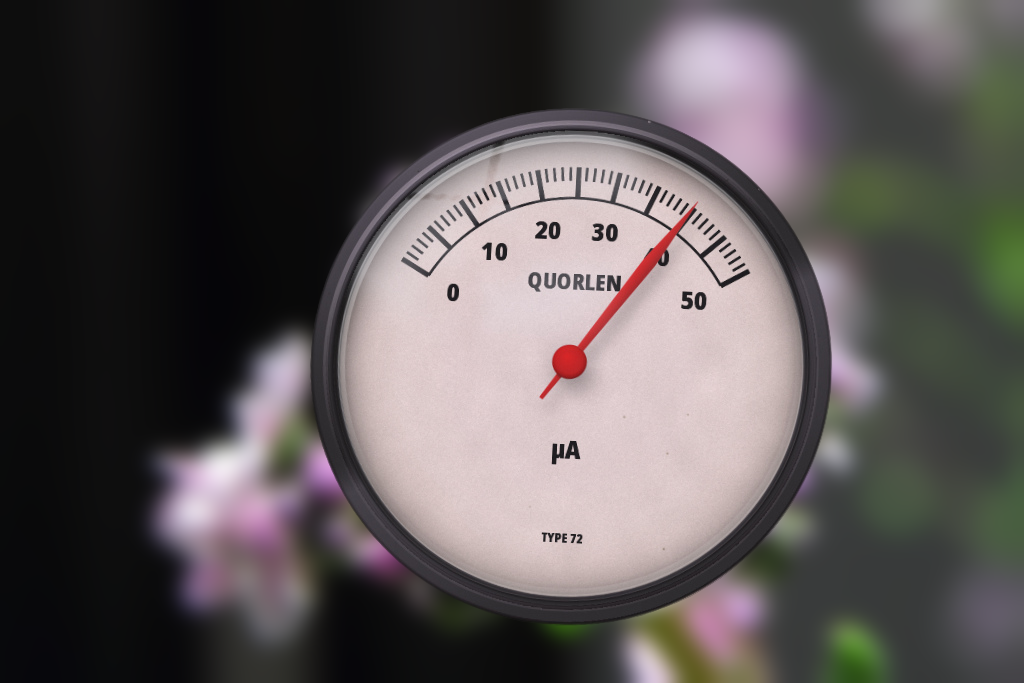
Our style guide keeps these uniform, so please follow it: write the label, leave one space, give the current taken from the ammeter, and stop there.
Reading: 40 µA
